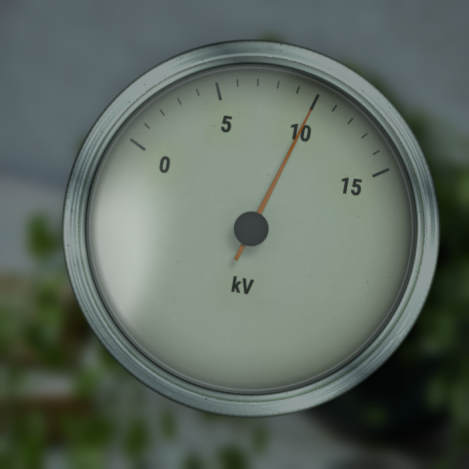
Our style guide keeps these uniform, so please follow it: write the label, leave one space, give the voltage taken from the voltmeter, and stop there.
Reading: 10 kV
